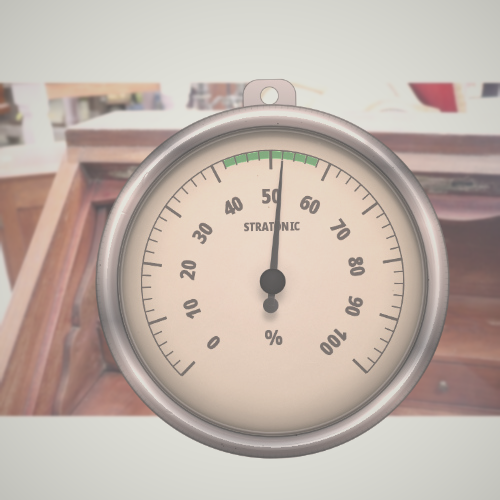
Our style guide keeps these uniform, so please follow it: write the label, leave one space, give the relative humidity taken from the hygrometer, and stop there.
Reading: 52 %
